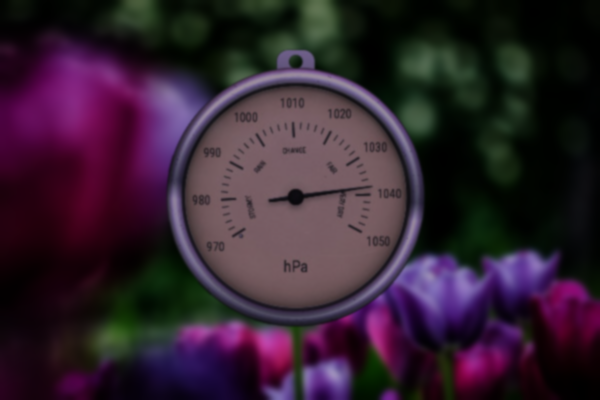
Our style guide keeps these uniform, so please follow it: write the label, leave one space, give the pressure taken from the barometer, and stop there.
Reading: 1038 hPa
